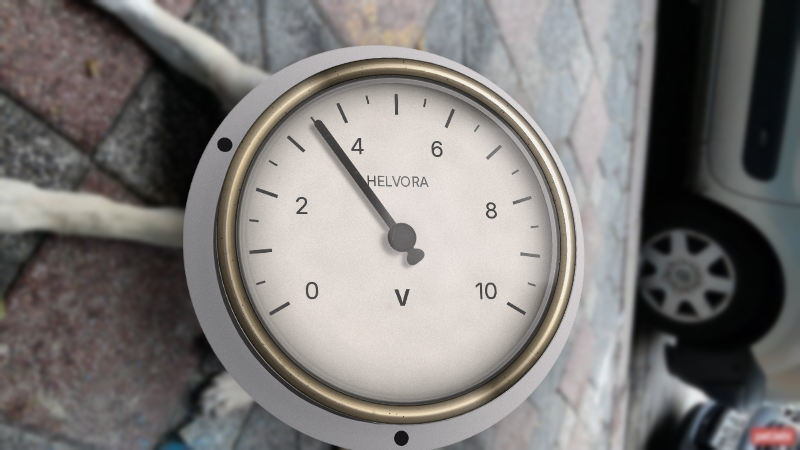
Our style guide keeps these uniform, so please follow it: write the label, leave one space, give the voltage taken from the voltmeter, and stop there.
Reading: 3.5 V
